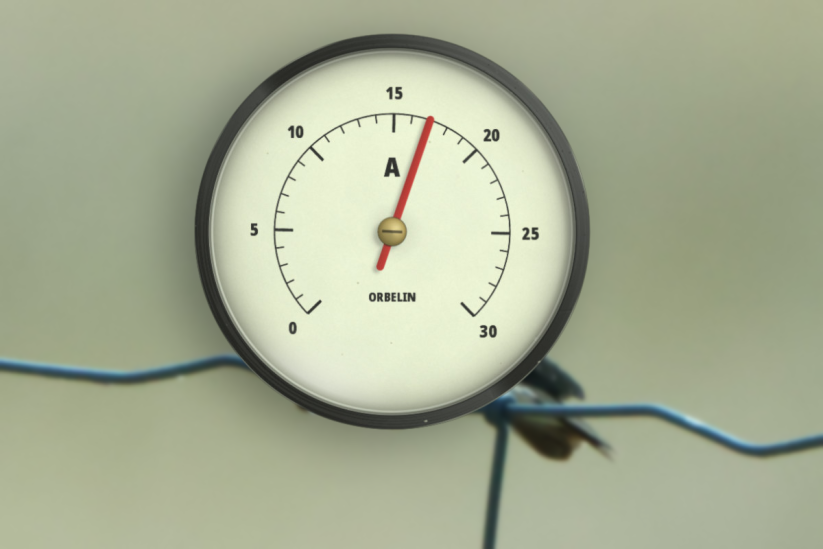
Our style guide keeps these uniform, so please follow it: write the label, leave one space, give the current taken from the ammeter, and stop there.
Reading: 17 A
